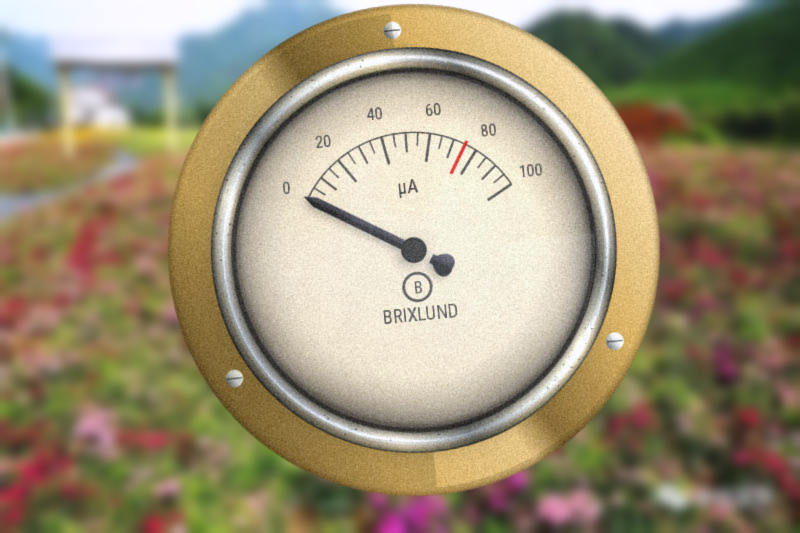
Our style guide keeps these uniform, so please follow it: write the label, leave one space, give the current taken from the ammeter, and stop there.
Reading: 0 µA
